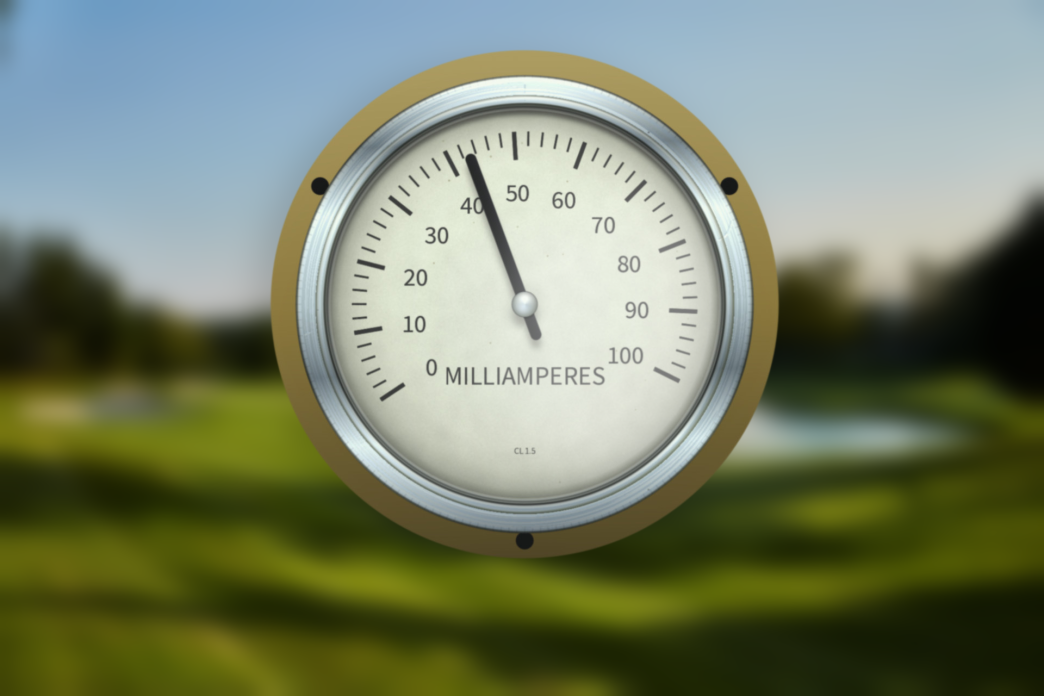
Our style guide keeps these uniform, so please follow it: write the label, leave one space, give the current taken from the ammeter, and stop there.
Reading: 43 mA
